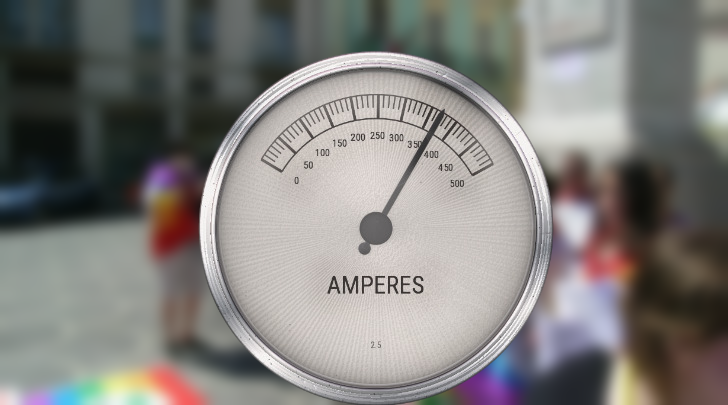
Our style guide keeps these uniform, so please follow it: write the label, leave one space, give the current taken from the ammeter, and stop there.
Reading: 370 A
